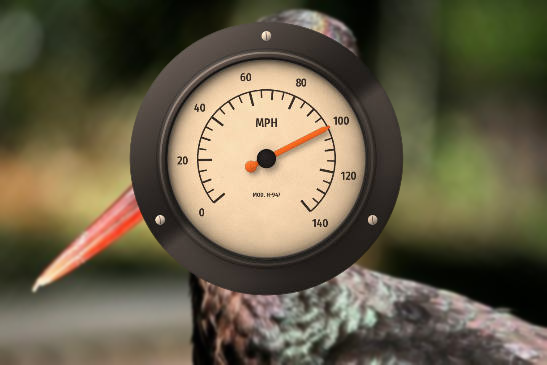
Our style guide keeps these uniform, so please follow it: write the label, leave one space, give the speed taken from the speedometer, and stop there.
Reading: 100 mph
